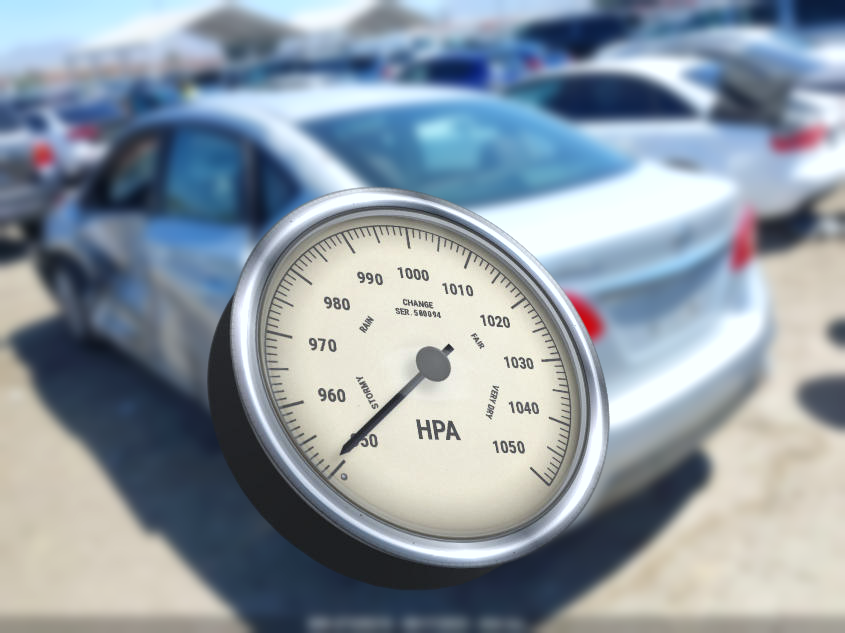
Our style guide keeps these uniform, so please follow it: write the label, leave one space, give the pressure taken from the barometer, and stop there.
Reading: 951 hPa
